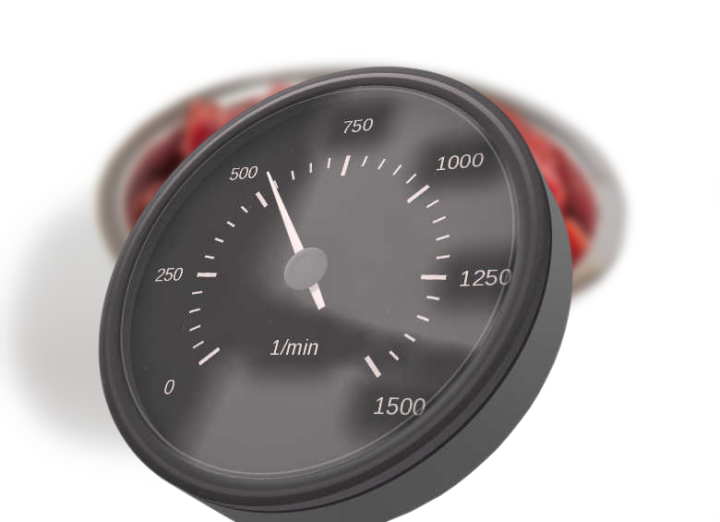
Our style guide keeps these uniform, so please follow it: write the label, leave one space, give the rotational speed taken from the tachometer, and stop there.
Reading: 550 rpm
